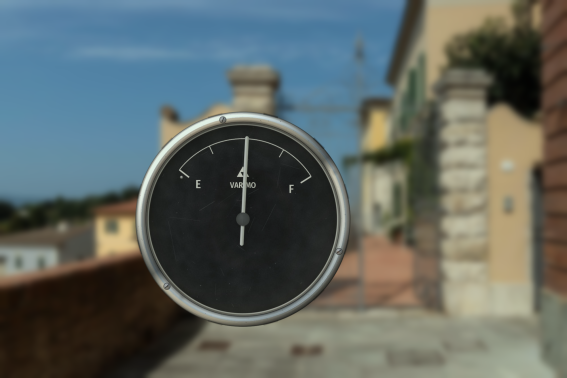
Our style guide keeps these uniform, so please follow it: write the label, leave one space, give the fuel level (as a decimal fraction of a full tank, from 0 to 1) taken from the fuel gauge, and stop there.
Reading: 0.5
